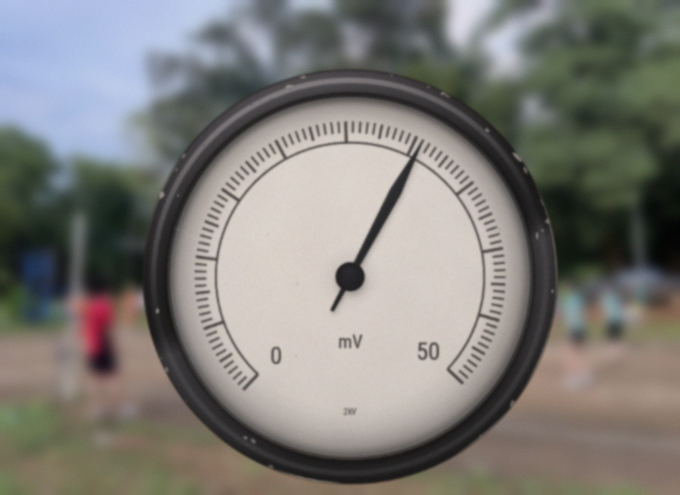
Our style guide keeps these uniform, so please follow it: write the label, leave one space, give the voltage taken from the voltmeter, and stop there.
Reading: 30.5 mV
